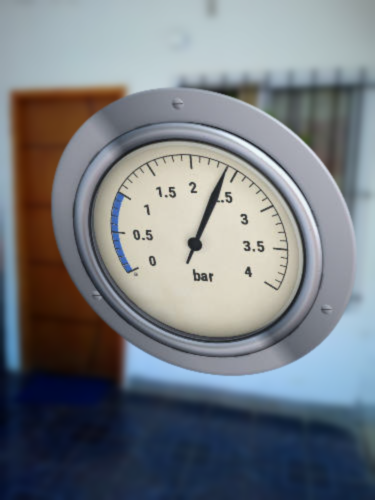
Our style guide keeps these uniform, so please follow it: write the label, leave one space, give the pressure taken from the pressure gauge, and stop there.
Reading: 2.4 bar
